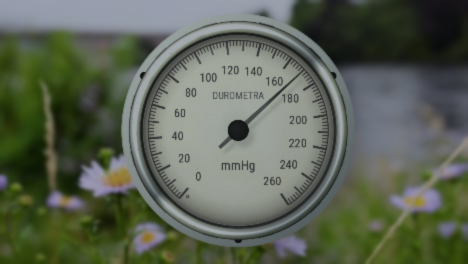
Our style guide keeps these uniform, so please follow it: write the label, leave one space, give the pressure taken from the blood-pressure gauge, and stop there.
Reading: 170 mmHg
